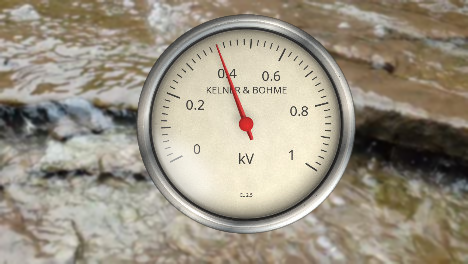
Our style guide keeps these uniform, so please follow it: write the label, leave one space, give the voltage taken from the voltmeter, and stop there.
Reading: 0.4 kV
